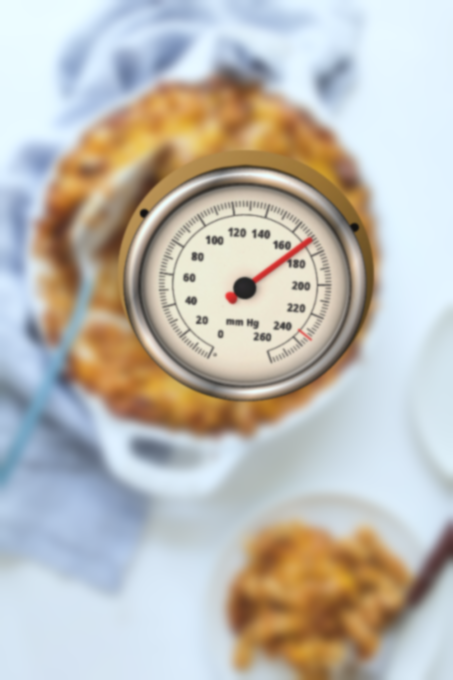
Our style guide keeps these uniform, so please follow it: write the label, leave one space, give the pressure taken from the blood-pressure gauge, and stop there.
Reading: 170 mmHg
